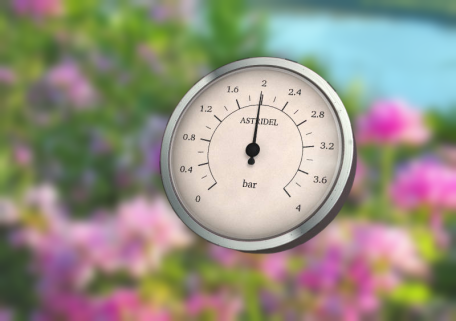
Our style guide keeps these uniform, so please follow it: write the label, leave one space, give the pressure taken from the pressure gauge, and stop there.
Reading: 2 bar
